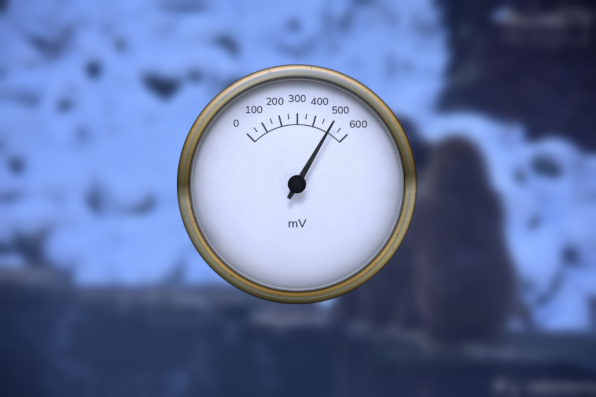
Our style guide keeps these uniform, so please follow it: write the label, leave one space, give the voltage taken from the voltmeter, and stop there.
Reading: 500 mV
